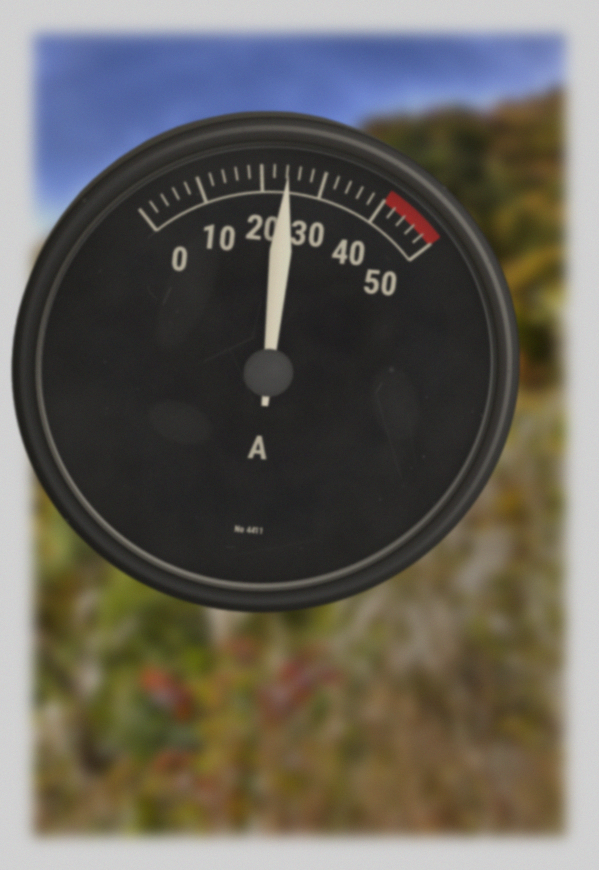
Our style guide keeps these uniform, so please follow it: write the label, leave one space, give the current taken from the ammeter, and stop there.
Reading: 24 A
